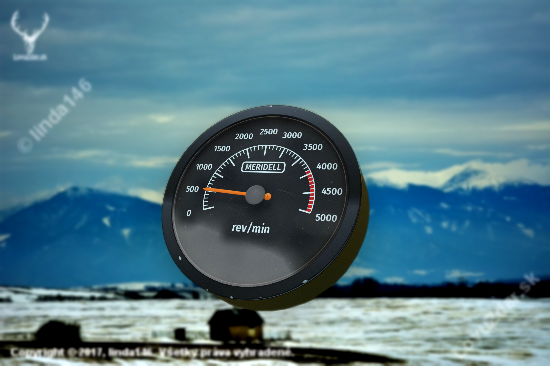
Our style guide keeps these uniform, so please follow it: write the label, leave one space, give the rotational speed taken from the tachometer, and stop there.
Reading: 500 rpm
